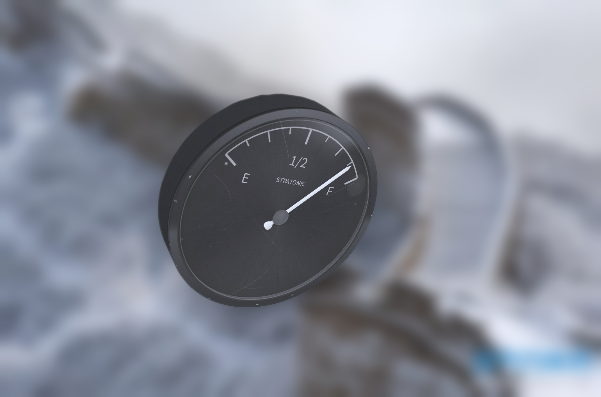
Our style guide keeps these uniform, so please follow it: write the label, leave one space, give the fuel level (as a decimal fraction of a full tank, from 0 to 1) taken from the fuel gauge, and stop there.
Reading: 0.875
